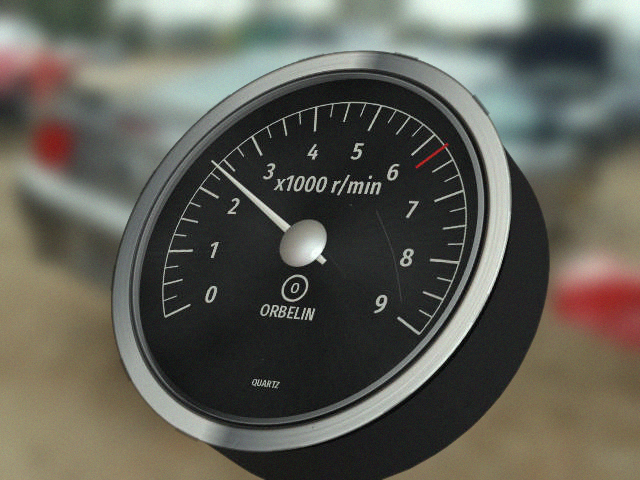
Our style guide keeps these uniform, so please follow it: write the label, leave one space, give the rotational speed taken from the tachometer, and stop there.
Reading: 2375 rpm
